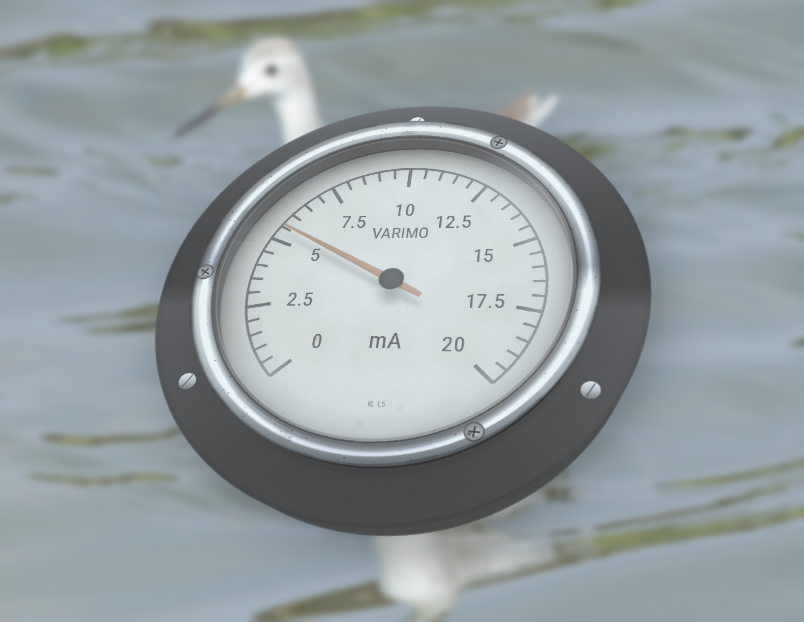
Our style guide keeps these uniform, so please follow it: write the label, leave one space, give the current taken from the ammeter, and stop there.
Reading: 5.5 mA
